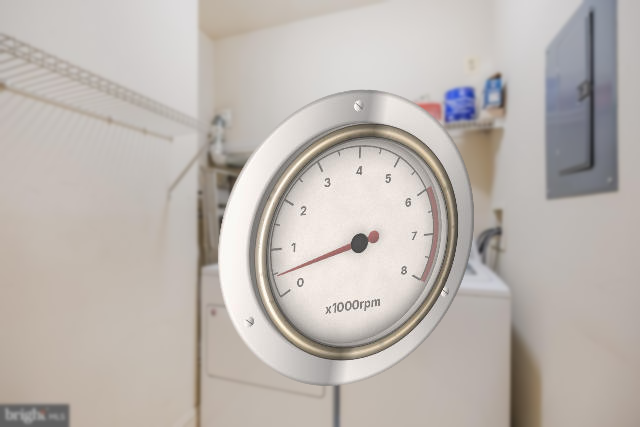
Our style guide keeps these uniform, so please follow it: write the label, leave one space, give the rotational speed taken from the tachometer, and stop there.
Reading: 500 rpm
